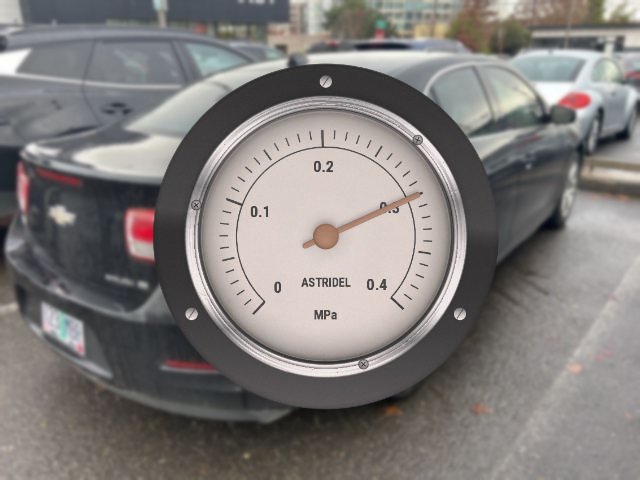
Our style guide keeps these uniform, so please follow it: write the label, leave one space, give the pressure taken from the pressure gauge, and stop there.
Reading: 0.3 MPa
